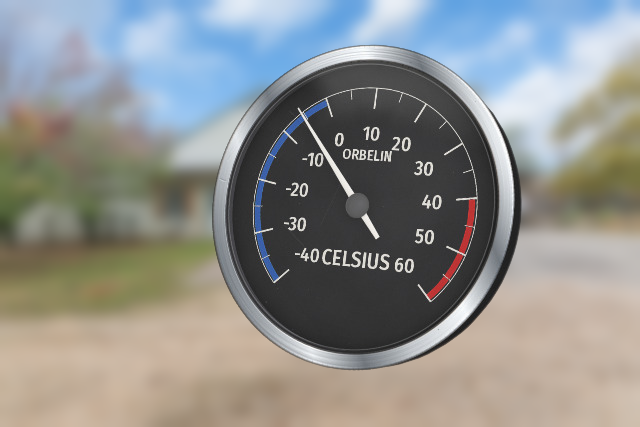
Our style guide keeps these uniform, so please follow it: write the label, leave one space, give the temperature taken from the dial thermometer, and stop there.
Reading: -5 °C
